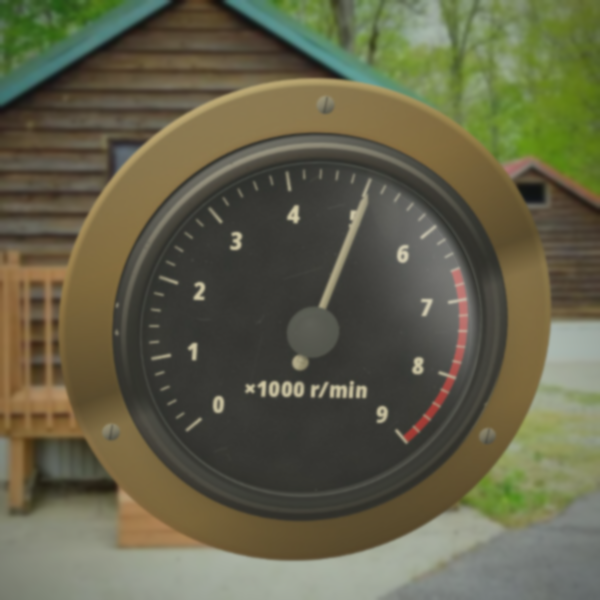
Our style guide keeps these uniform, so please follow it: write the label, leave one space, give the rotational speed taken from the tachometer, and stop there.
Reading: 5000 rpm
